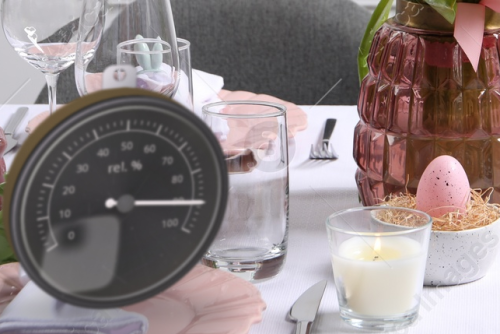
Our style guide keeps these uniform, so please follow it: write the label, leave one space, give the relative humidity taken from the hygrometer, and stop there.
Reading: 90 %
